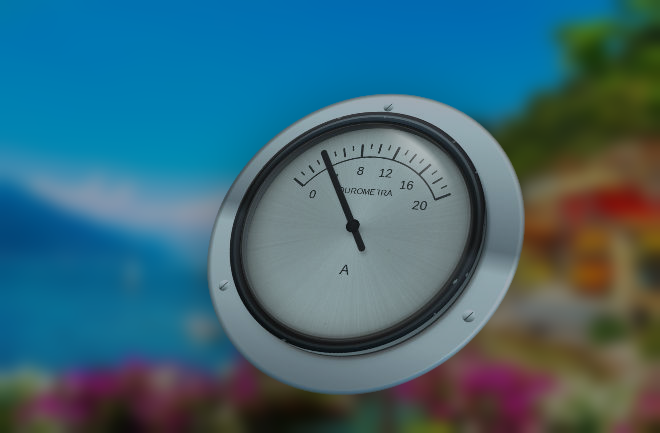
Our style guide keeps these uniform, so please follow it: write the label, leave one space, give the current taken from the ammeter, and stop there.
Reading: 4 A
